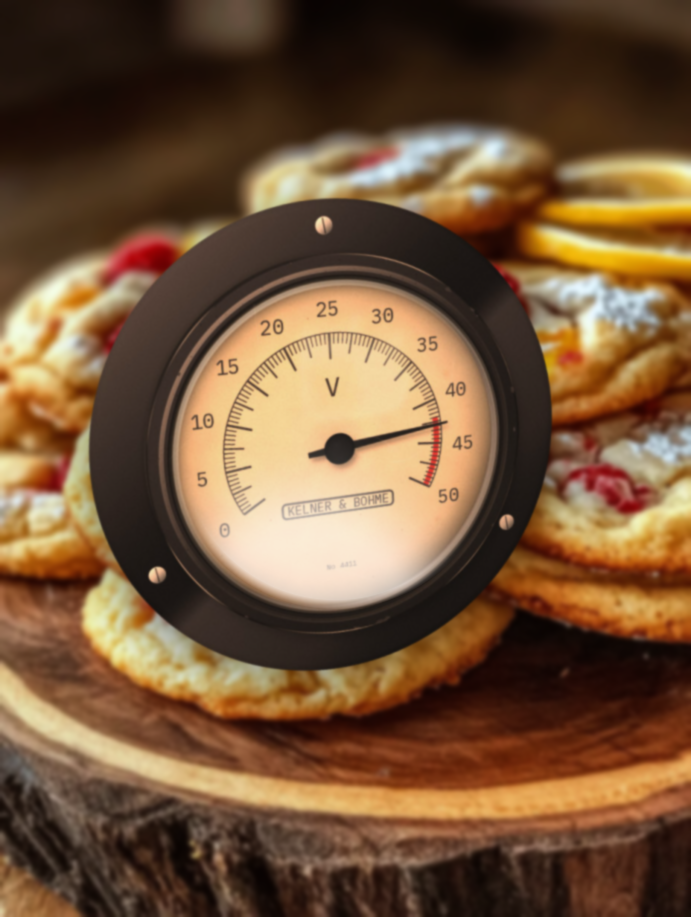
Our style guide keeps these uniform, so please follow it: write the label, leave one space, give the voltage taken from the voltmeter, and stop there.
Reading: 42.5 V
